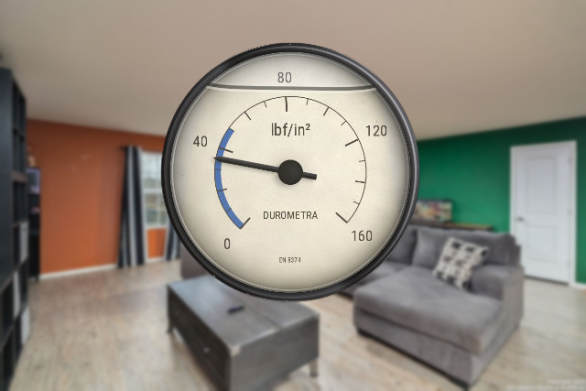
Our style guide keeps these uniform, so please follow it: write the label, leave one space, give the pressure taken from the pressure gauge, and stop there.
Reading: 35 psi
